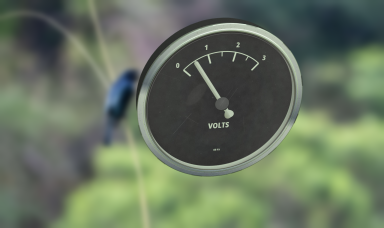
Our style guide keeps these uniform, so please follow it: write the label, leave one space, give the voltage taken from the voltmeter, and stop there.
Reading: 0.5 V
